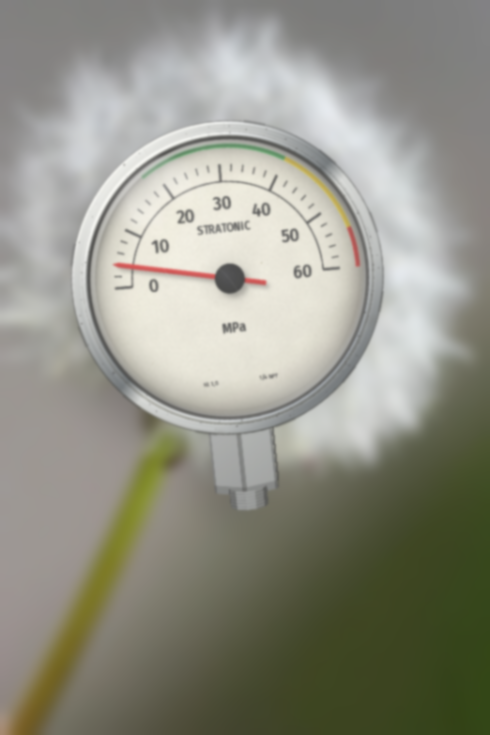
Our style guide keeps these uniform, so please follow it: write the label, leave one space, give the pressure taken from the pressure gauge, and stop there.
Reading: 4 MPa
